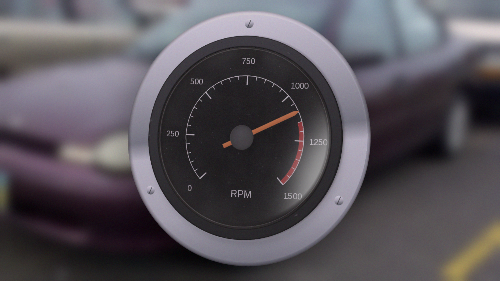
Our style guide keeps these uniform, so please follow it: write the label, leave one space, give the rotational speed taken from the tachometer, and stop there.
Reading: 1100 rpm
